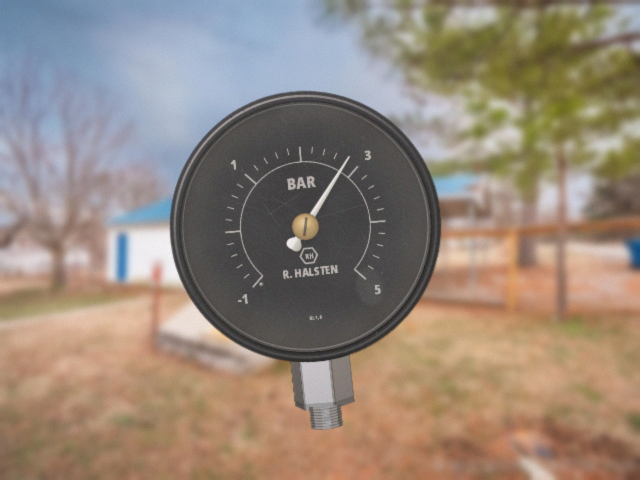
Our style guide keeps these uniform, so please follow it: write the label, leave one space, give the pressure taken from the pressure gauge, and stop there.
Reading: 2.8 bar
